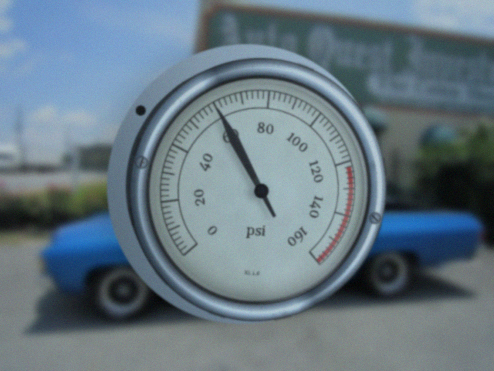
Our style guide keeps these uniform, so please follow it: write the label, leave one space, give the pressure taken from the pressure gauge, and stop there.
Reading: 60 psi
